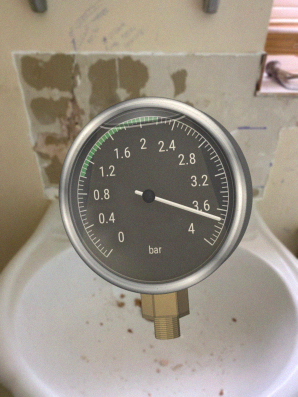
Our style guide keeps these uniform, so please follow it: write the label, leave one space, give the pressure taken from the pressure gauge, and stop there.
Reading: 3.7 bar
